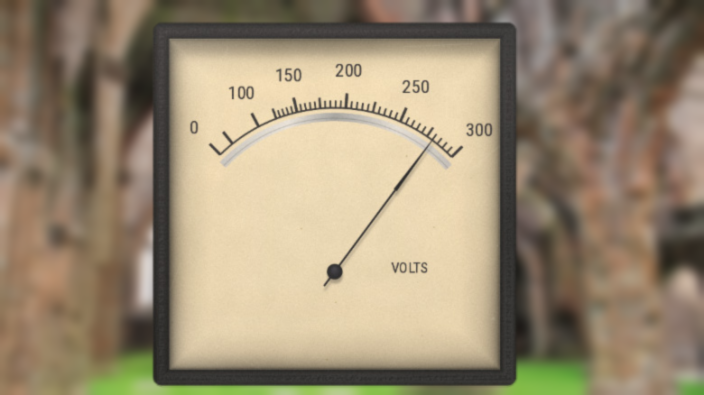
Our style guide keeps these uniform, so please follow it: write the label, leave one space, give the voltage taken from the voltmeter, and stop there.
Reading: 280 V
